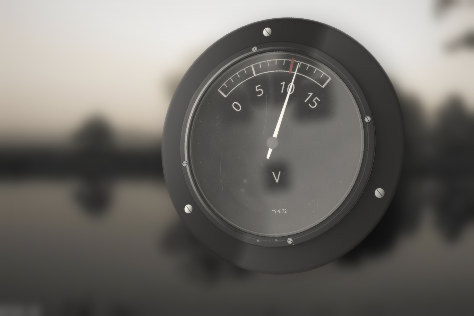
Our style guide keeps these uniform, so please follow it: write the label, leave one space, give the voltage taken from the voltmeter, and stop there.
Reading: 11 V
